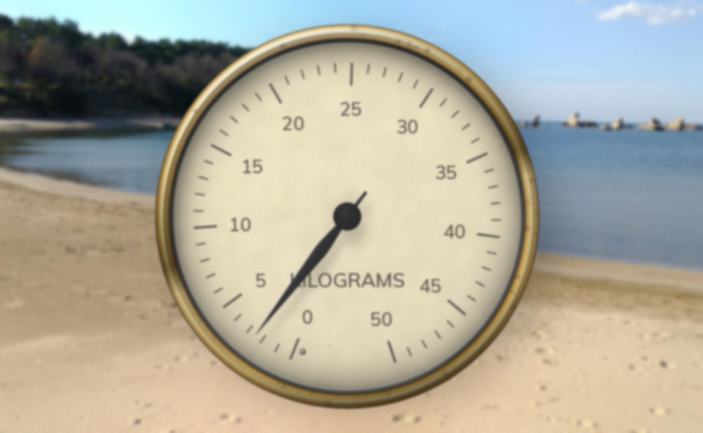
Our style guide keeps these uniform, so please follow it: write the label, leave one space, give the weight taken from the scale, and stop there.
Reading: 2.5 kg
